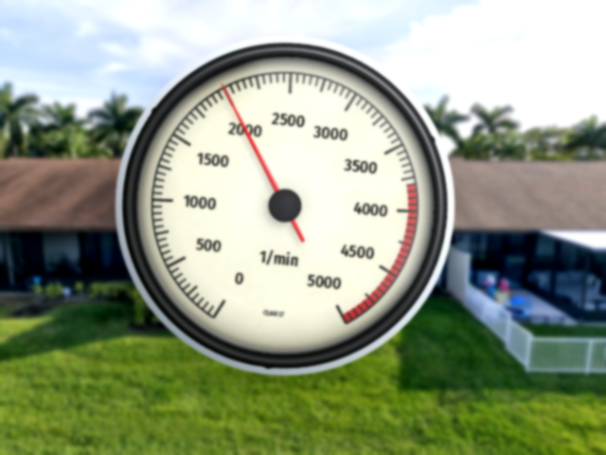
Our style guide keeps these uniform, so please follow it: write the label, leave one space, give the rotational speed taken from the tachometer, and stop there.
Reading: 2000 rpm
